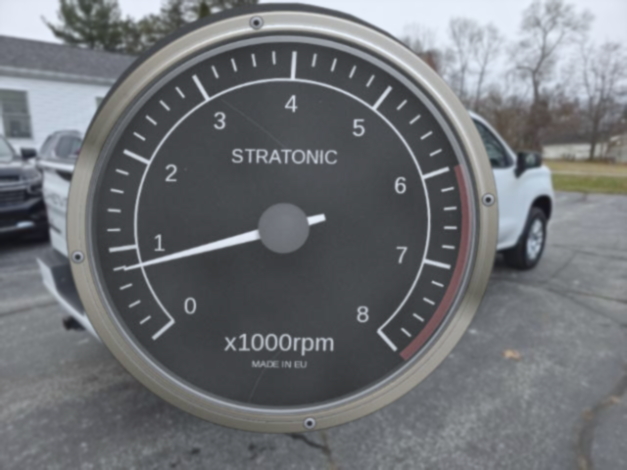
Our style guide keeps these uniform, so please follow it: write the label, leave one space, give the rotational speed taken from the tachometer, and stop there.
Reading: 800 rpm
